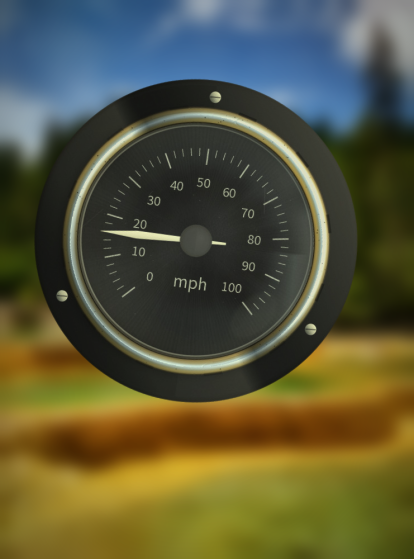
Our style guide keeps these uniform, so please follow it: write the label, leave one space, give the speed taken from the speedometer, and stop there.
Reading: 16 mph
